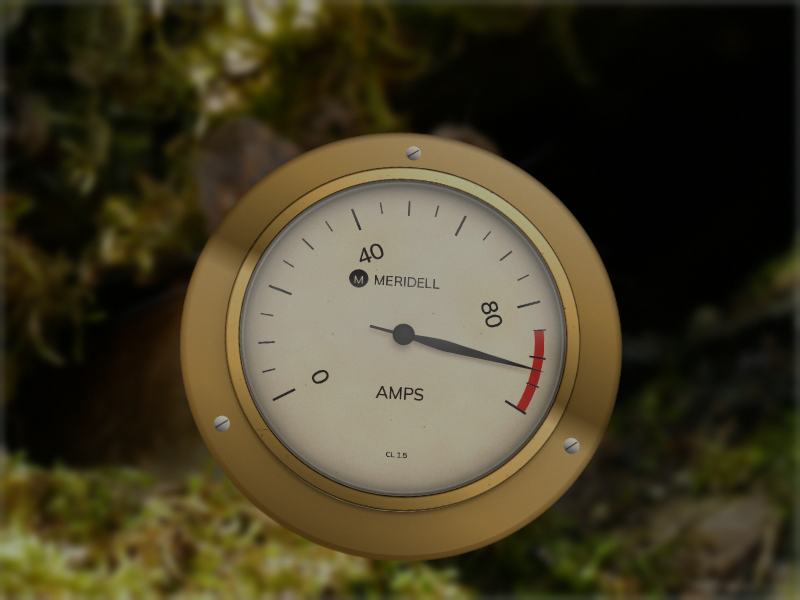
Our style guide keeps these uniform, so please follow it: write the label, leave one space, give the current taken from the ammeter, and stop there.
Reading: 92.5 A
